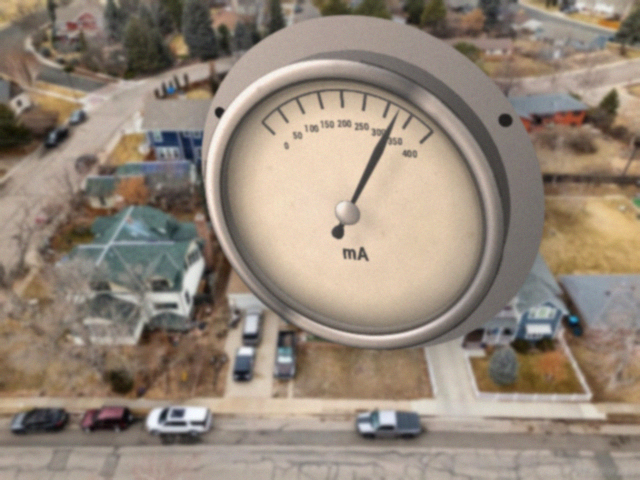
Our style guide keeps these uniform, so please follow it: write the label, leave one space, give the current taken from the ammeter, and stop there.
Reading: 325 mA
